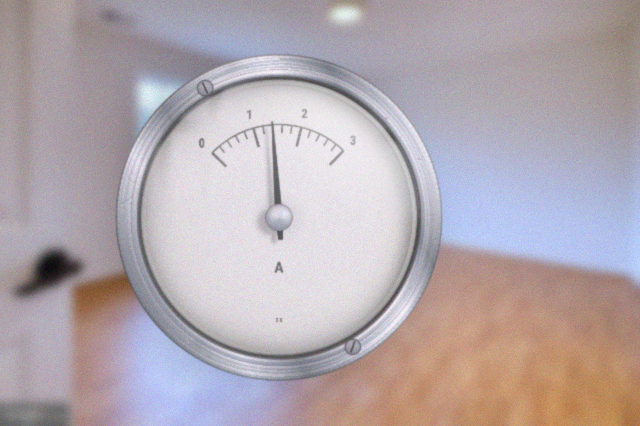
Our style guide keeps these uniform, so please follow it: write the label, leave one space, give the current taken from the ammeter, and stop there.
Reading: 1.4 A
